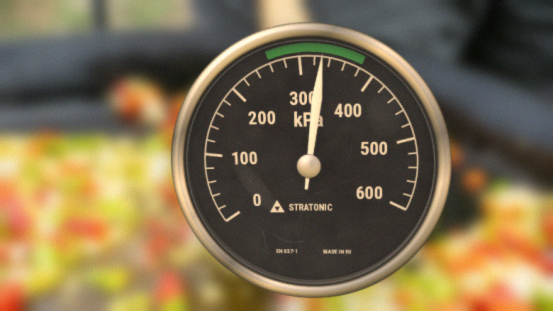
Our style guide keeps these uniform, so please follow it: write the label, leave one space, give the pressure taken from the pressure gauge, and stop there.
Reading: 330 kPa
